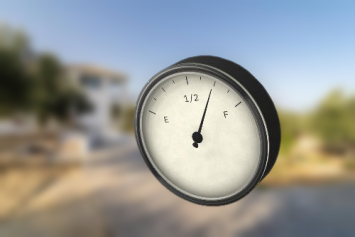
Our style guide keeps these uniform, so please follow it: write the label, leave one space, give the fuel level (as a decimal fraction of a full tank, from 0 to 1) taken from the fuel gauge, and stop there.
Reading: 0.75
